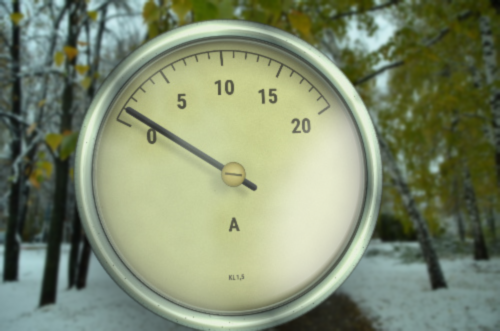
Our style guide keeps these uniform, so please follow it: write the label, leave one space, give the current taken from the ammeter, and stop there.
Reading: 1 A
